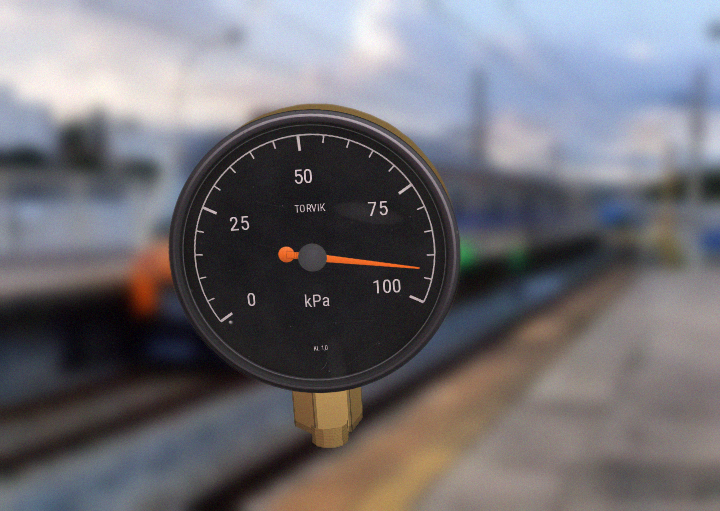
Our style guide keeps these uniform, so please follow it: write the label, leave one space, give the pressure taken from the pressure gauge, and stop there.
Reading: 92.5 kPa
